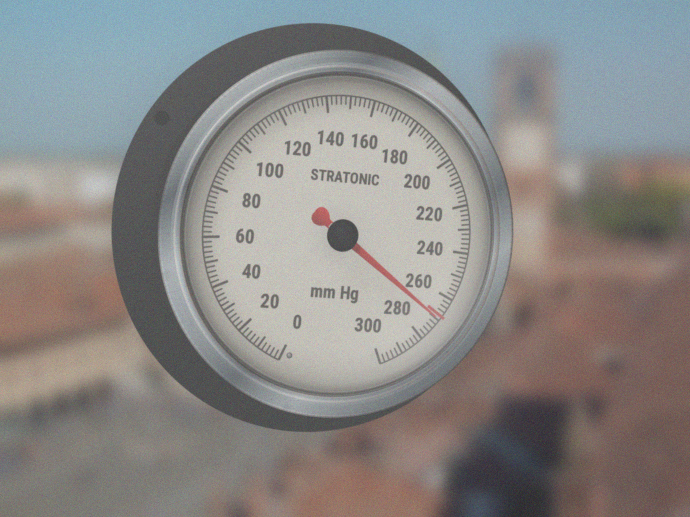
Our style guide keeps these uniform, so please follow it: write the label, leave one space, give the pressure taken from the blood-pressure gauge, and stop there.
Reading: 270 mmHg
